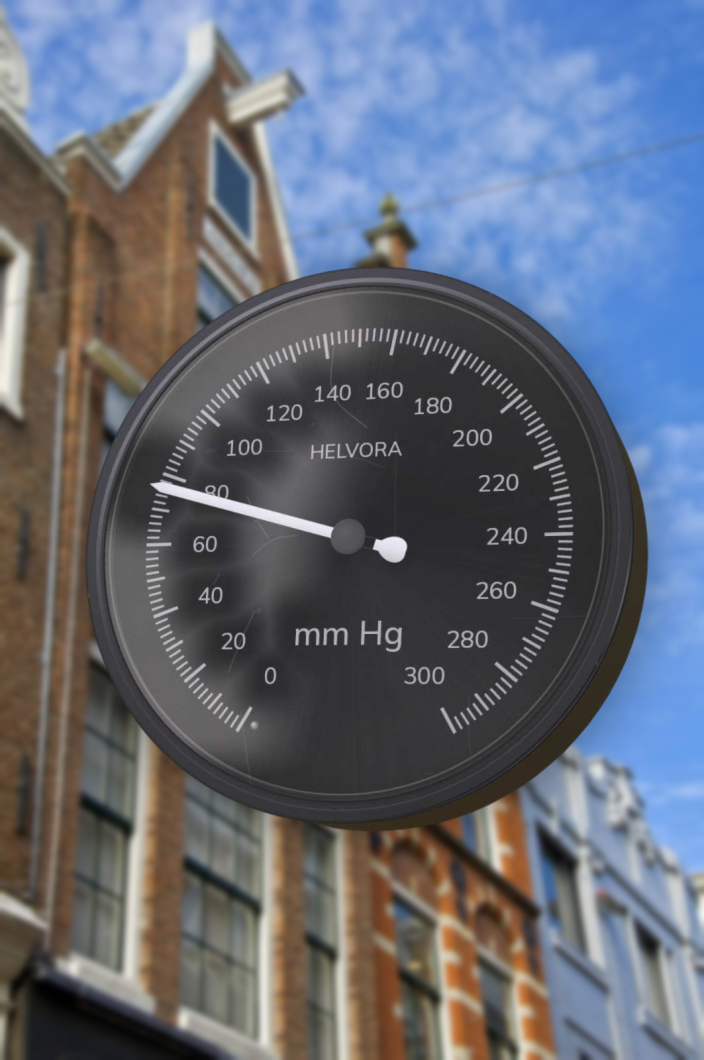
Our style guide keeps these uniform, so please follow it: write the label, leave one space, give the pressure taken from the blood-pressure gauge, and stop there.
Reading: 76 mmHg
